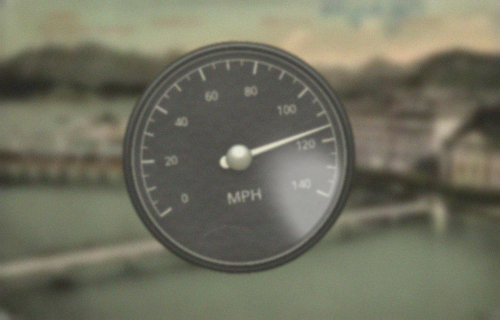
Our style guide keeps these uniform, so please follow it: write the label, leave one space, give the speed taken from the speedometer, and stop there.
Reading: 115 mph
